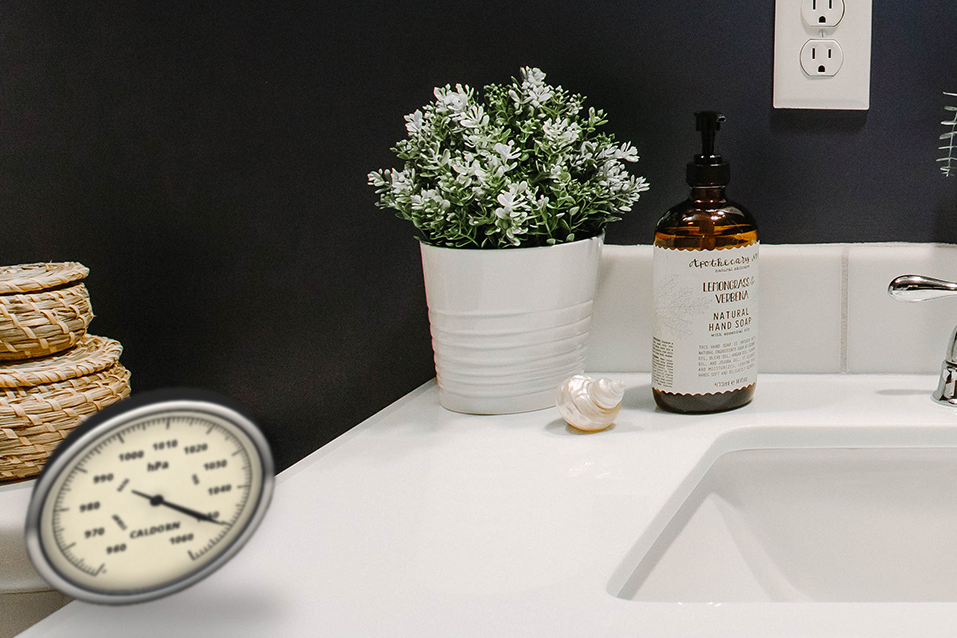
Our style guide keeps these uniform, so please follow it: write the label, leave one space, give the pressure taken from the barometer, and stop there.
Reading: 1050 hPa
